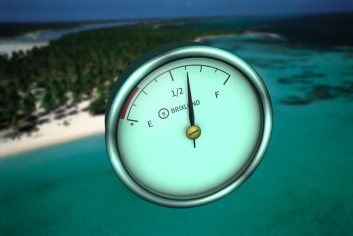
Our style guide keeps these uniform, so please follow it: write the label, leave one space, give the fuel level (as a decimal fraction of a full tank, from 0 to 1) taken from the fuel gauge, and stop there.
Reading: 0.625
